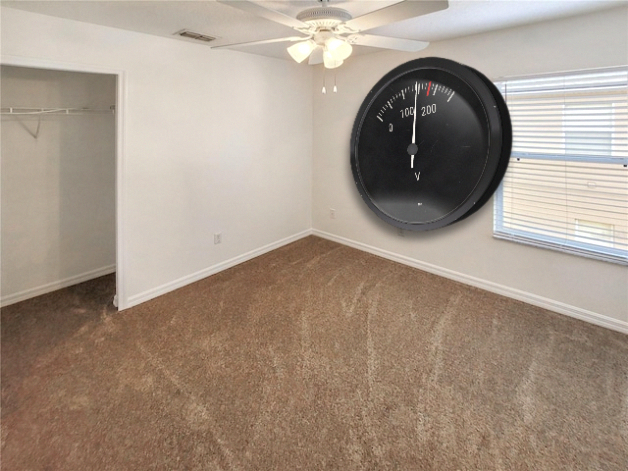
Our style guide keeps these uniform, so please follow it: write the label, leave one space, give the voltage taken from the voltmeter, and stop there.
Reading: 150 V
